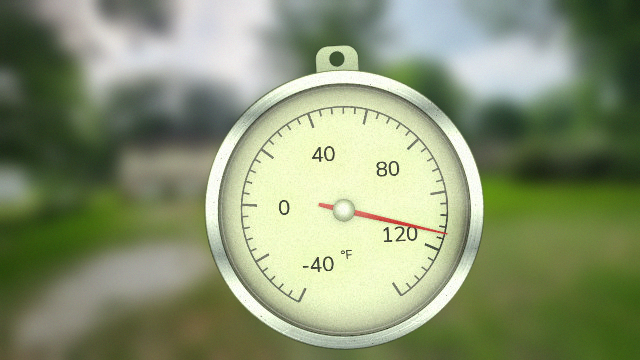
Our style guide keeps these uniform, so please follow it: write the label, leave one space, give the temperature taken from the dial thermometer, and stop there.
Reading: 114 °F
